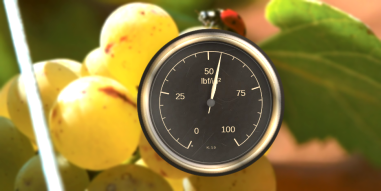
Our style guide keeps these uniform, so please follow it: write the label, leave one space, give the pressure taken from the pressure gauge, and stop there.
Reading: 55 psi
